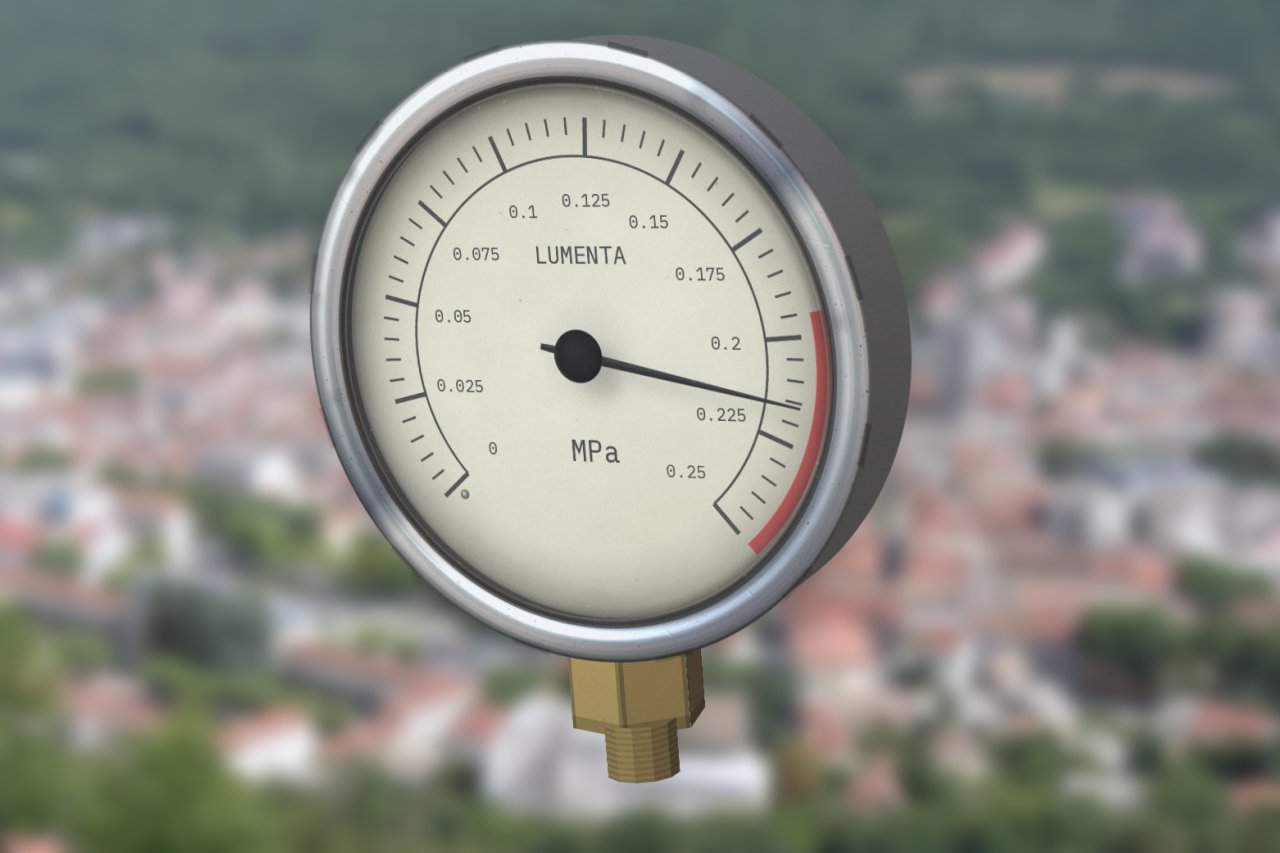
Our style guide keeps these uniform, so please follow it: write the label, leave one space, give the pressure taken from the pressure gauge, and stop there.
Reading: 0.215 MPa
